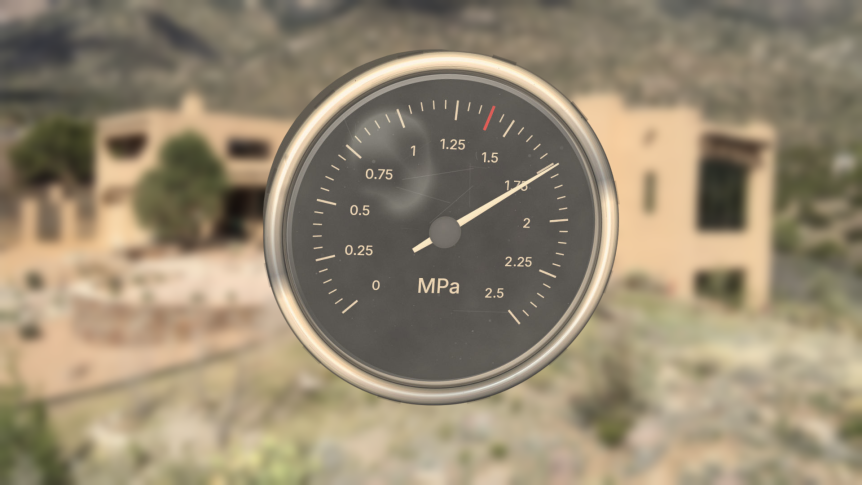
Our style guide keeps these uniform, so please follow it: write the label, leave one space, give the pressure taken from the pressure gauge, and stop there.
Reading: 1.75 MPa
